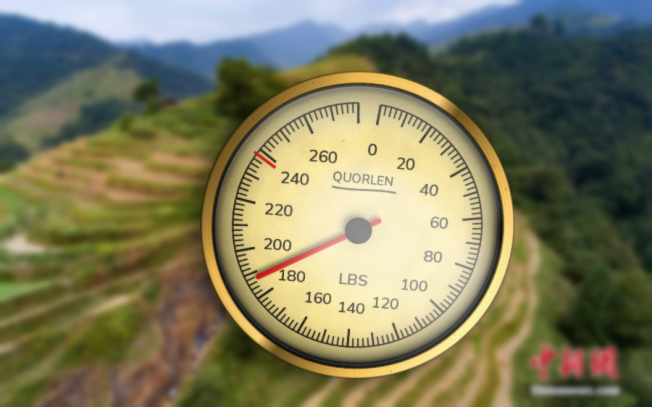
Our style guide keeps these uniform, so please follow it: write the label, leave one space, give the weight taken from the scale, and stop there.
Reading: 188 lb
